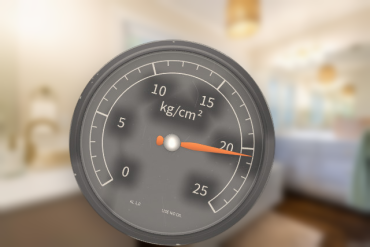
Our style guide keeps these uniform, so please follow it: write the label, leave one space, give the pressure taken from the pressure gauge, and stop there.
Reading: 20.5 kg/cm²
